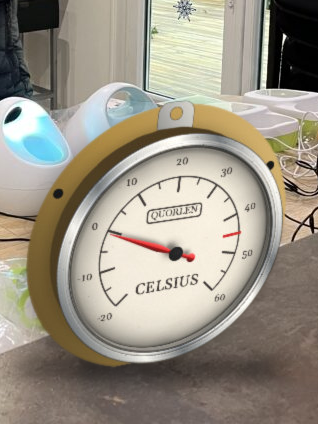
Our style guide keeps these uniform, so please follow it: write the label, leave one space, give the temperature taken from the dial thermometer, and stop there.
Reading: 0 °C
